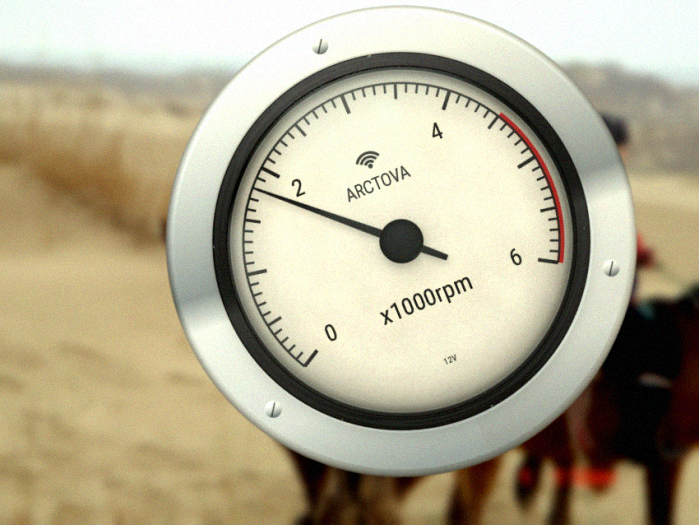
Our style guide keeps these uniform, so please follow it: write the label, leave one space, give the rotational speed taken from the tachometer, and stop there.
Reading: 1800 rpm
